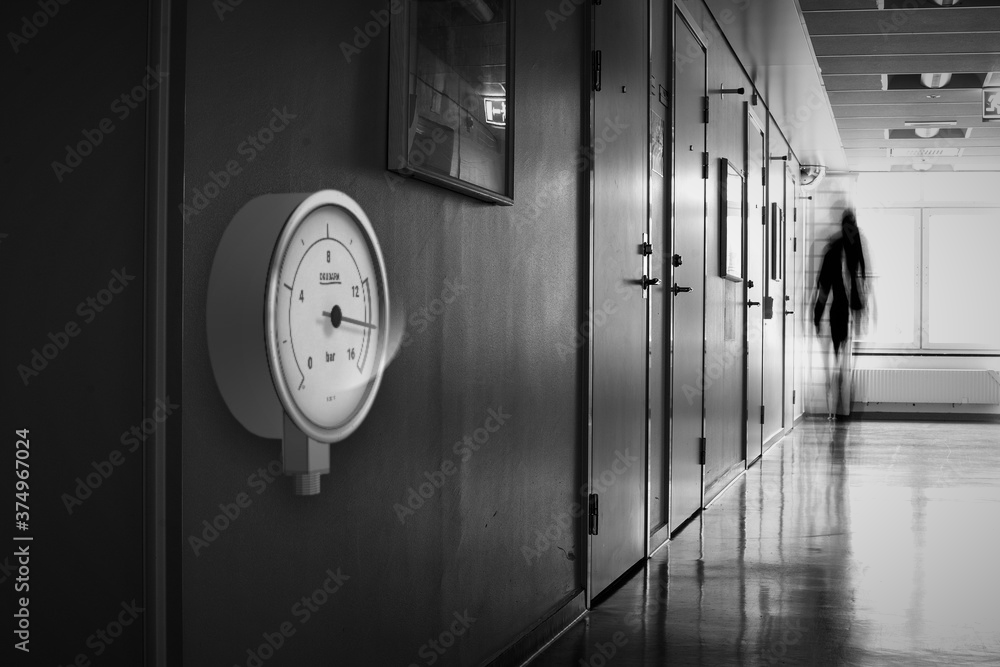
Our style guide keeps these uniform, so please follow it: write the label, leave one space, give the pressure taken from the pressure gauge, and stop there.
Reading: 14 bar
